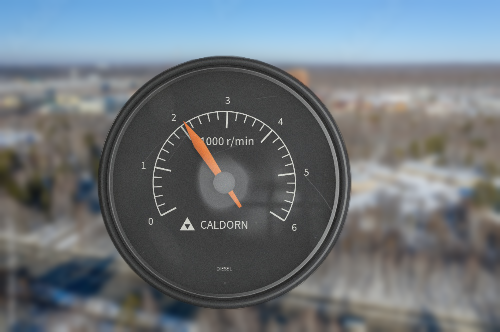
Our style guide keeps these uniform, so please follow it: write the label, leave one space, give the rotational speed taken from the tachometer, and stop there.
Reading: 2100 rpm
